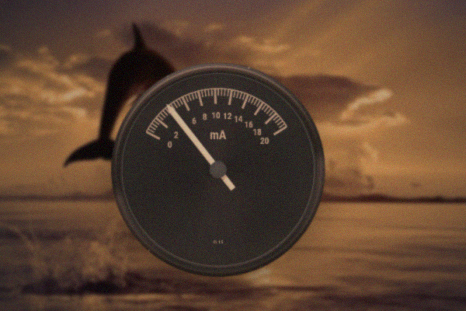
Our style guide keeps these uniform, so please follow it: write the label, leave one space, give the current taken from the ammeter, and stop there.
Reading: 4 mA
